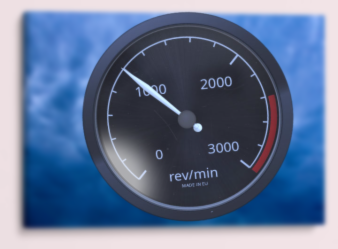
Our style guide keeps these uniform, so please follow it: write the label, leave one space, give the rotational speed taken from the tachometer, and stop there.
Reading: 1000 rpm
